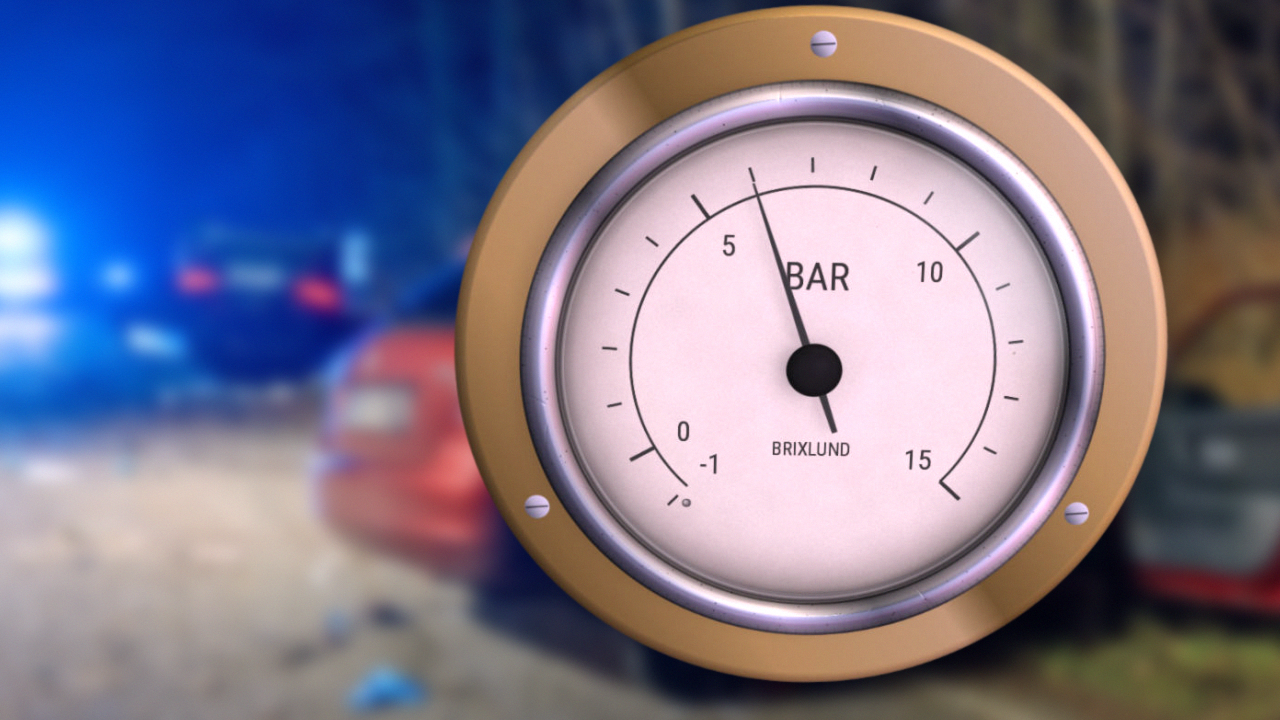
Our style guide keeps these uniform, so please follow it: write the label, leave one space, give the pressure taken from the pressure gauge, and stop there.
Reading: 6 bar
